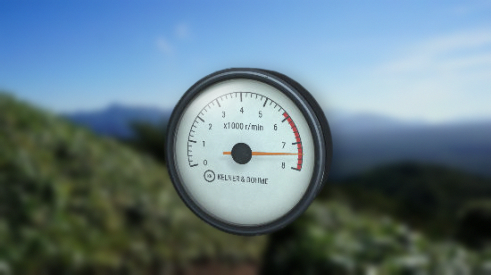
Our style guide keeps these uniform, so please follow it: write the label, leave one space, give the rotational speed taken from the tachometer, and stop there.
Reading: 7400 rpm
